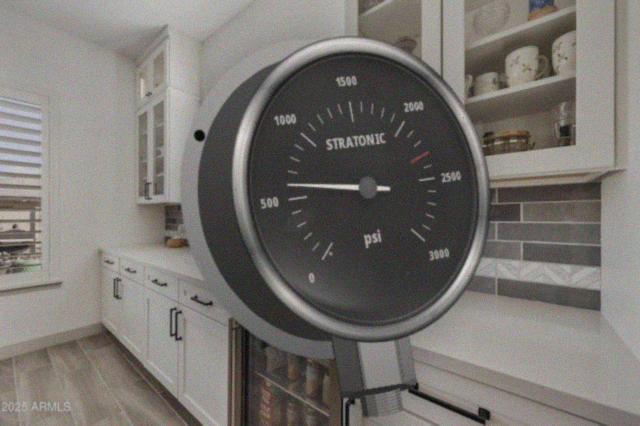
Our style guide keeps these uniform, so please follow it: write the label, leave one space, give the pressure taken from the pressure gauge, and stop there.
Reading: 600 psi
